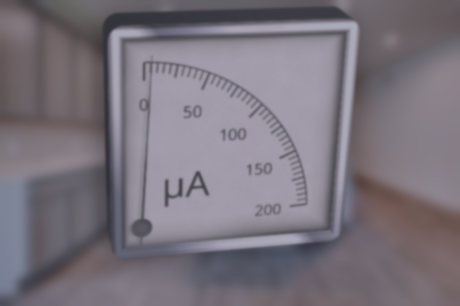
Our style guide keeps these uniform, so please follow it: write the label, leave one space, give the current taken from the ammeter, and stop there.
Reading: 5 µA
